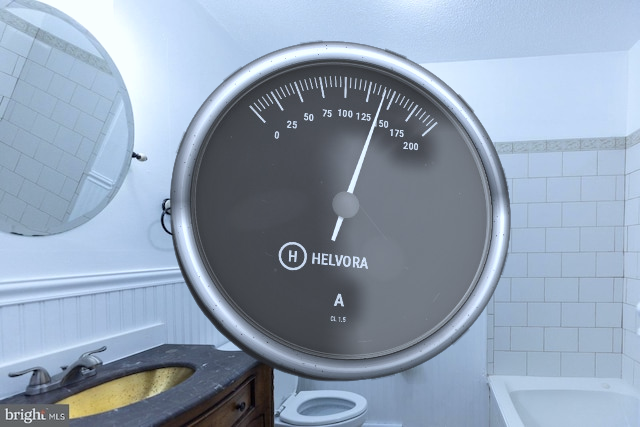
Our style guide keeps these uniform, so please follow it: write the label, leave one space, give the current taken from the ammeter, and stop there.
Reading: 140 A
